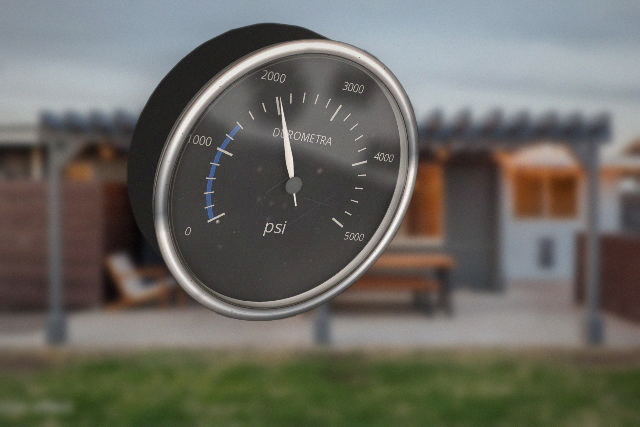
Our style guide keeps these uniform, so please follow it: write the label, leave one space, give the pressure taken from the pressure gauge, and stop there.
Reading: 2000 psi
